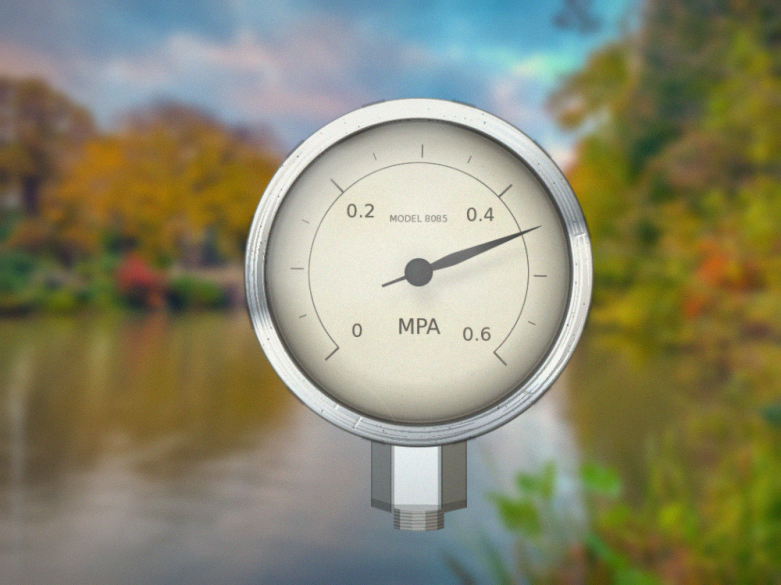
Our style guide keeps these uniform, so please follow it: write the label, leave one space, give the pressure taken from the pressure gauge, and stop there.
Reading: 0.45 MPa
